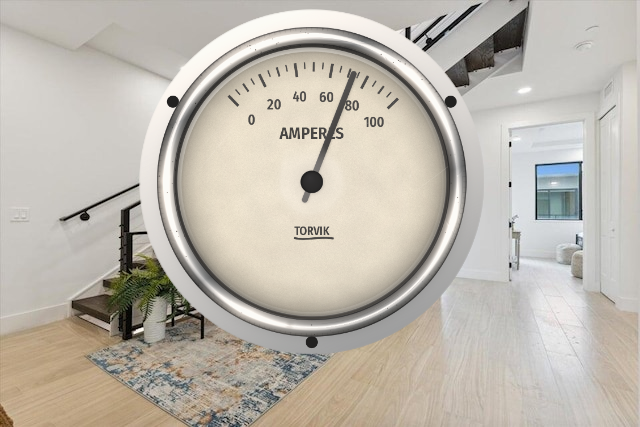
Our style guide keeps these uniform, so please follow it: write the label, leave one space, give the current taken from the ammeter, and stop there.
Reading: 72.5 A
